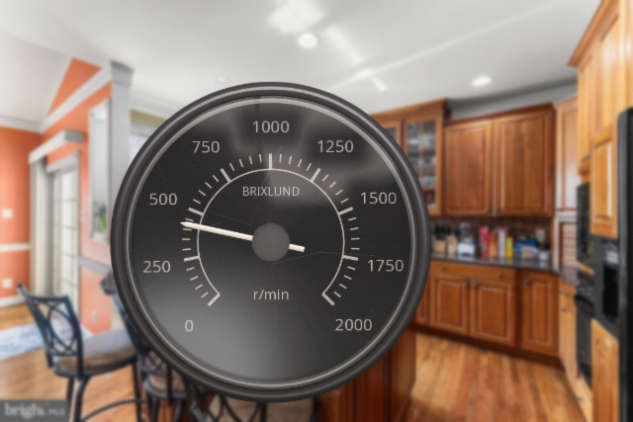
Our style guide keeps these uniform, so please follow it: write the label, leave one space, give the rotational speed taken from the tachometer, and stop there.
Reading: 425 rpm
